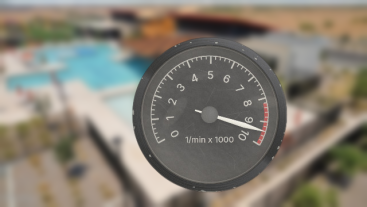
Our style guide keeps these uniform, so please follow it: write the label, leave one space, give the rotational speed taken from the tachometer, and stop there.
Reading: 9400 rpm
